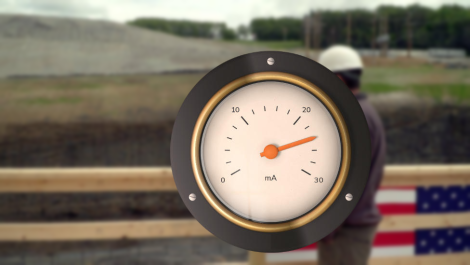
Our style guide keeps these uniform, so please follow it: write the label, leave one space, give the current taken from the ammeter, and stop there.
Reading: 24 mA
